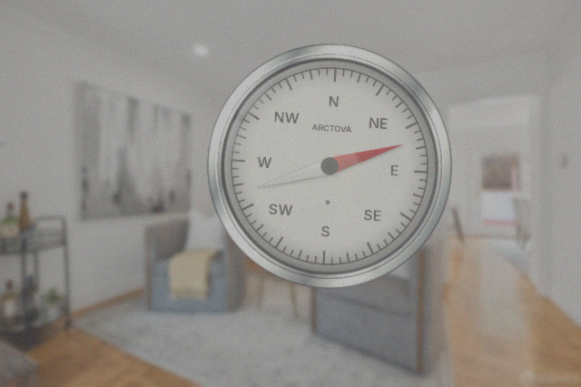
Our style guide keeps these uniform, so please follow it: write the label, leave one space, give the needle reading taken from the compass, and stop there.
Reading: 70 °
